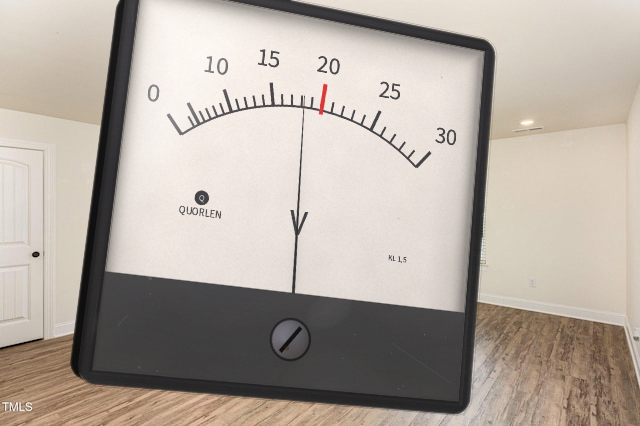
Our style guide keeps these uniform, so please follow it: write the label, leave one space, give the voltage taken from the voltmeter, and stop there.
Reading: 18 V
